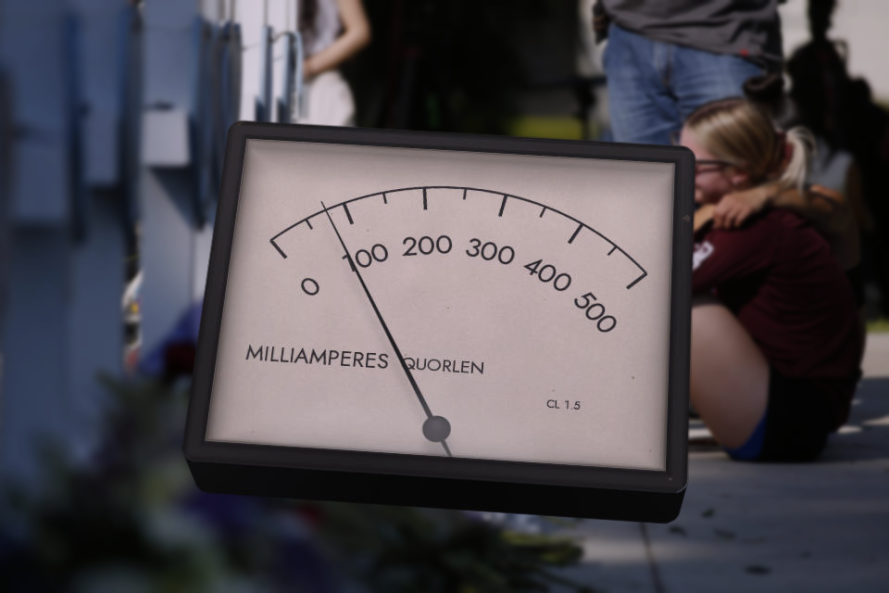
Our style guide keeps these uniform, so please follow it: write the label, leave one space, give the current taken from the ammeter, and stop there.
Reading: 75 mA
